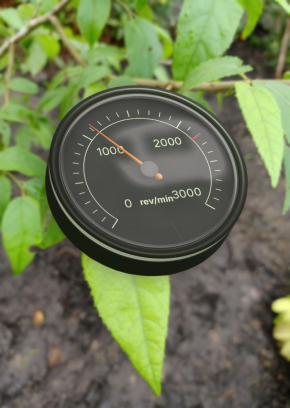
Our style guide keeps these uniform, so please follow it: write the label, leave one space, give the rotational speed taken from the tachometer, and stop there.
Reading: 1100 rpm
